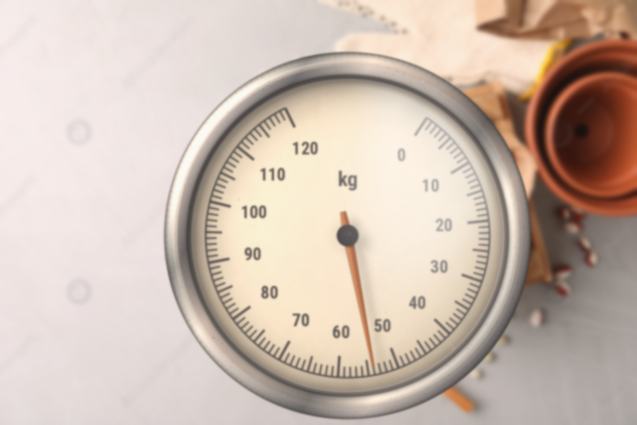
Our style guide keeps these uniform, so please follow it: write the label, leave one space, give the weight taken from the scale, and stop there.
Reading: 54 kg
